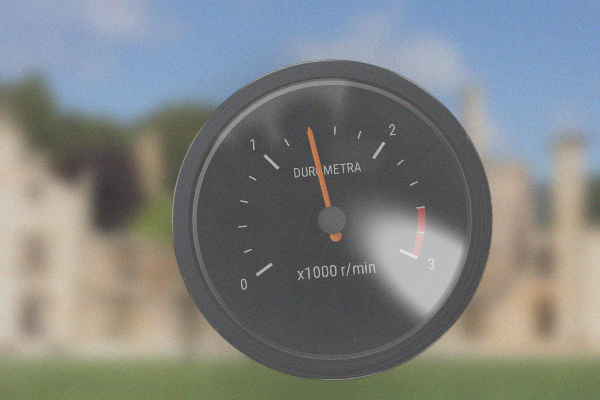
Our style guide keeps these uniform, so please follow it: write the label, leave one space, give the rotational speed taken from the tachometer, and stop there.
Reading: 1400 rpm
